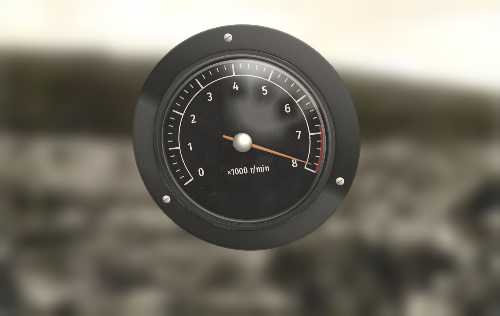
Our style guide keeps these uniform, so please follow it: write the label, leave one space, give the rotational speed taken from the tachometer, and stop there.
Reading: 7800 rpm
